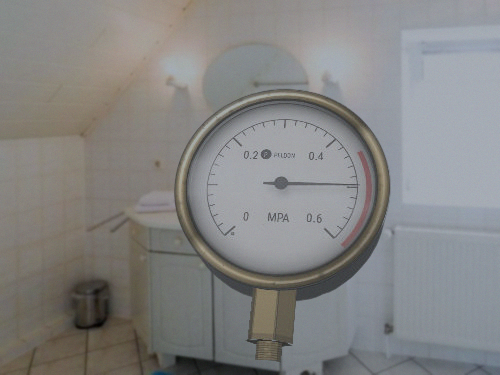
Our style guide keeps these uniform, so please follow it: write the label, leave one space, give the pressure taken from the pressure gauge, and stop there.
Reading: 0.5 MPa
